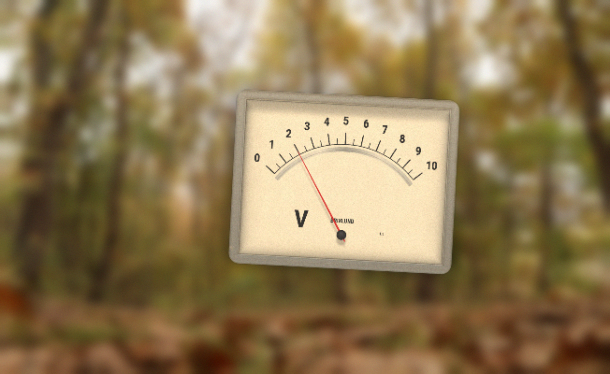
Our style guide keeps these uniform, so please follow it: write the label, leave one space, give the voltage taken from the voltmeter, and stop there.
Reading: 2 V
